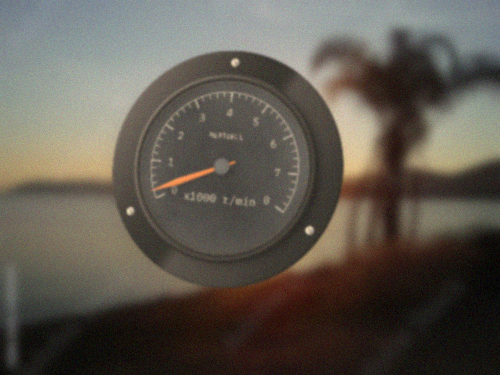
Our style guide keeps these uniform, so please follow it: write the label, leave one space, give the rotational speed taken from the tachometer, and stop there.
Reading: 200 rpm
